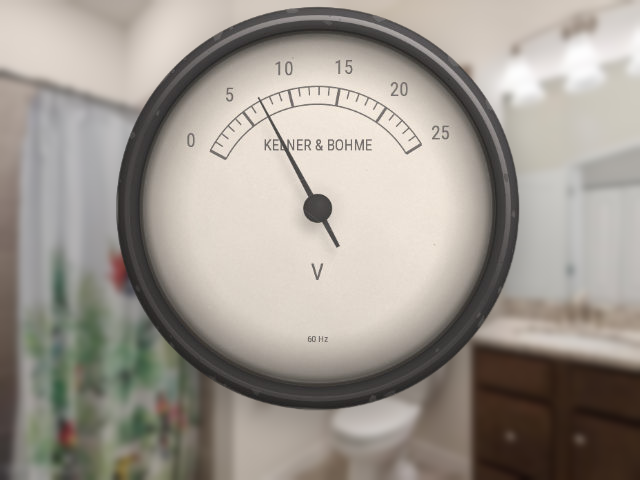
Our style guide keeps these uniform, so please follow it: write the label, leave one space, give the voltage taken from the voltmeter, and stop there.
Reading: 7 V
